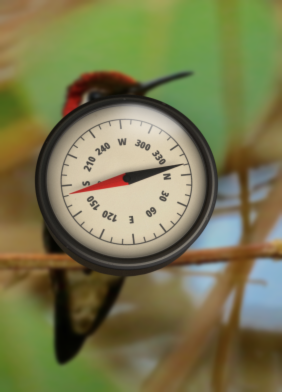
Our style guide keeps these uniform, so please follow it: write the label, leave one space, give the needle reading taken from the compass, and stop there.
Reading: 170 °
